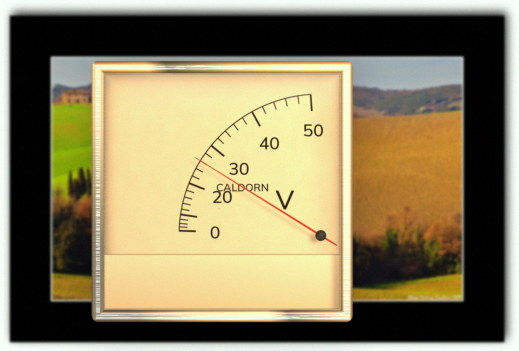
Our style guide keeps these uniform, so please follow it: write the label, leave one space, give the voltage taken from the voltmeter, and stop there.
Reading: 26 V
